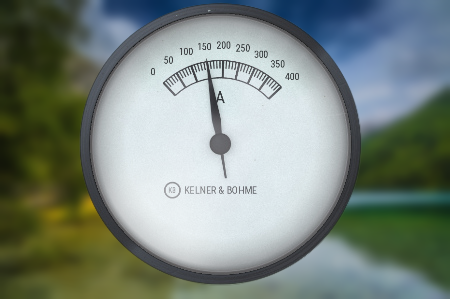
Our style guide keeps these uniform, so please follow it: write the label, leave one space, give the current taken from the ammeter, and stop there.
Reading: 150 A
